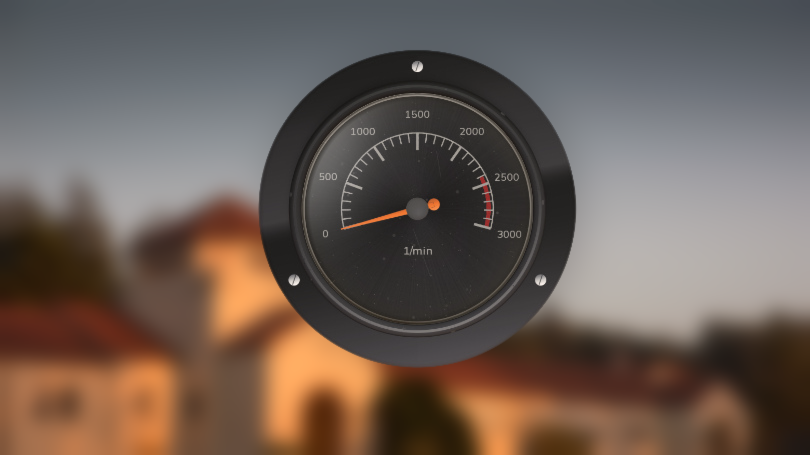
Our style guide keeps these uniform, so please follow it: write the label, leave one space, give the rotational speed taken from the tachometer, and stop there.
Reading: 0 rpm
